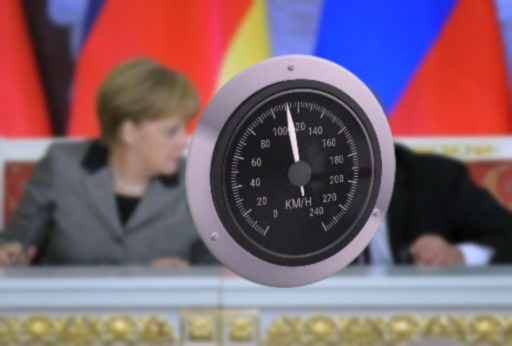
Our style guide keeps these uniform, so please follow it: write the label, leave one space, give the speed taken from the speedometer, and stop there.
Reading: 110 km/h
